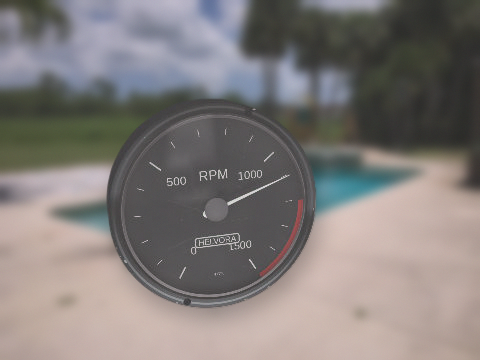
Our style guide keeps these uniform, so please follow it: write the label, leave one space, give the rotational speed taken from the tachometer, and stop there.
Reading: 1100 rpm
